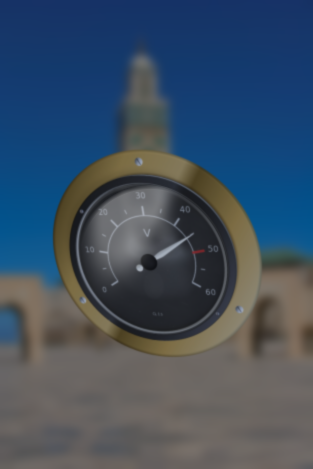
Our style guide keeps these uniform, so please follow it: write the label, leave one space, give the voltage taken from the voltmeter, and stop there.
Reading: 45 V
